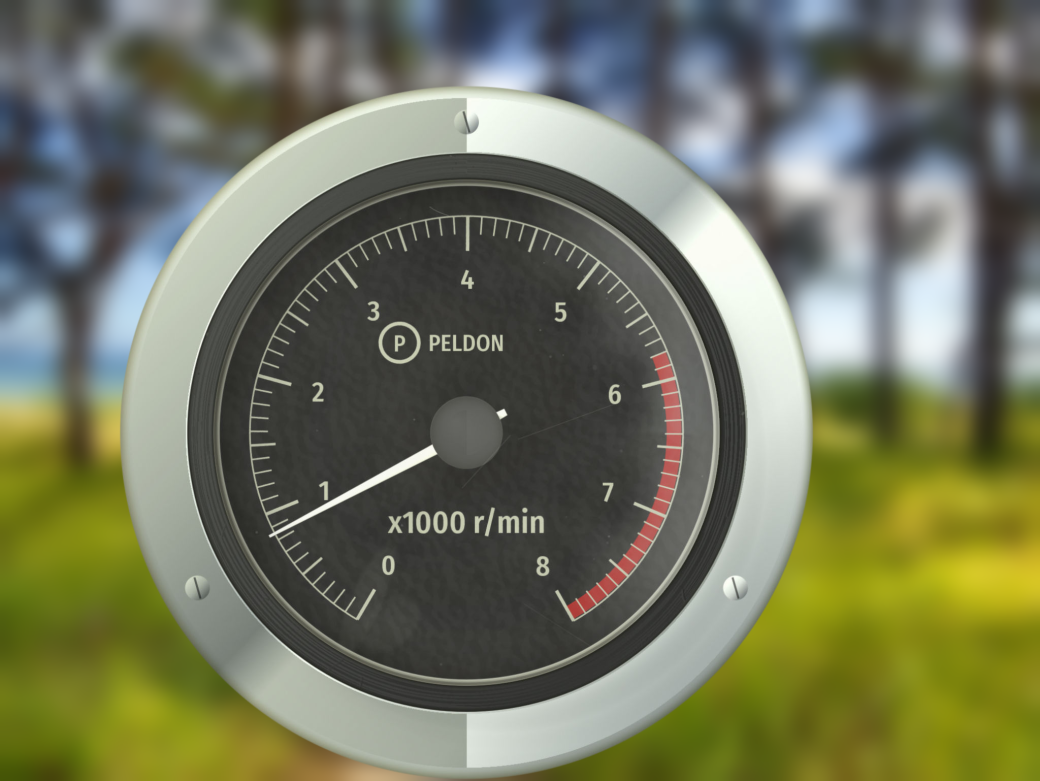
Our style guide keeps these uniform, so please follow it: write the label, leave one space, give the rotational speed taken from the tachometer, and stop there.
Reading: 850 rpm
